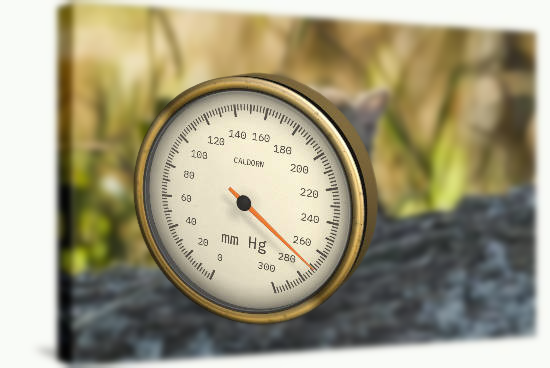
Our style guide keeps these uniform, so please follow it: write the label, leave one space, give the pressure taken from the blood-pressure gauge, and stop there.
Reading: 270 mmHg
